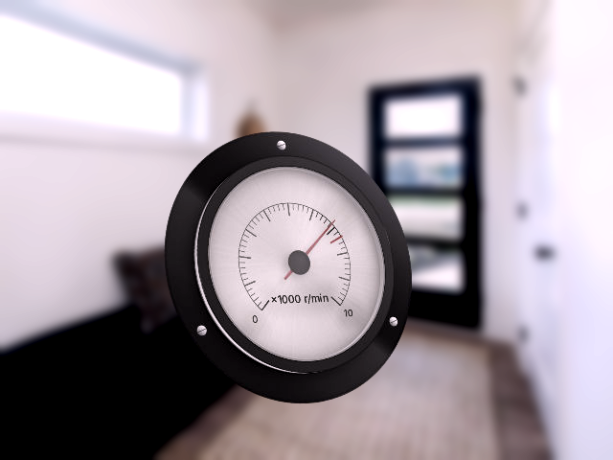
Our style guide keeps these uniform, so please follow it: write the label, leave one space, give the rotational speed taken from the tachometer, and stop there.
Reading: 6800 rpm
